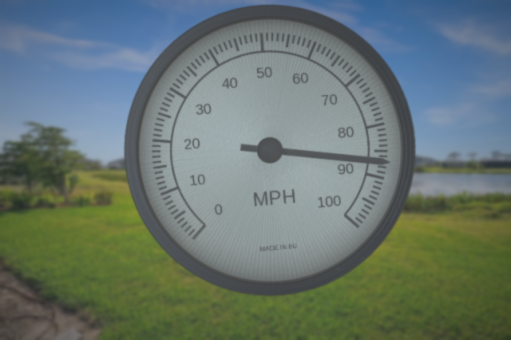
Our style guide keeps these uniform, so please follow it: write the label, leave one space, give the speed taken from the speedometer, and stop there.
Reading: 87 mph
